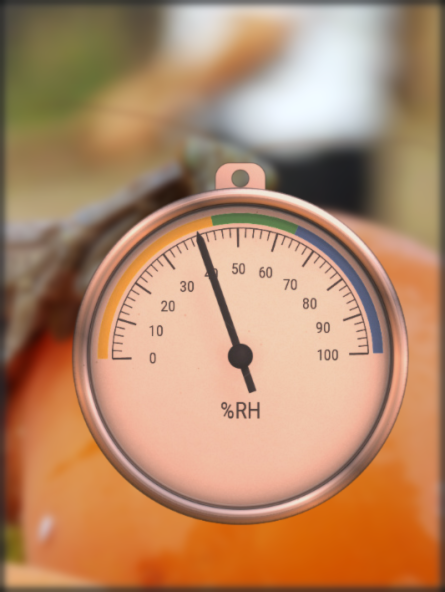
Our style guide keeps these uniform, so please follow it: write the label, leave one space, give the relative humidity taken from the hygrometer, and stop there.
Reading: 40 %
